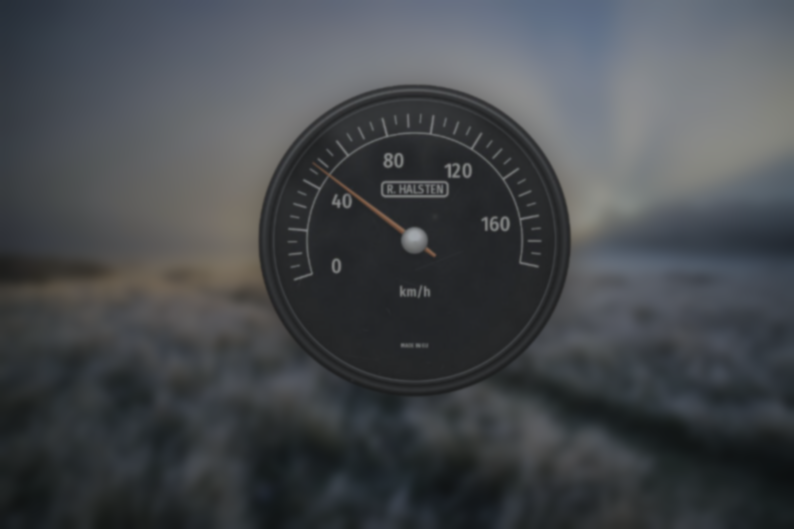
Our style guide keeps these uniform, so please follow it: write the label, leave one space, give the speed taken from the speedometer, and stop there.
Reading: 47.5 km/h
